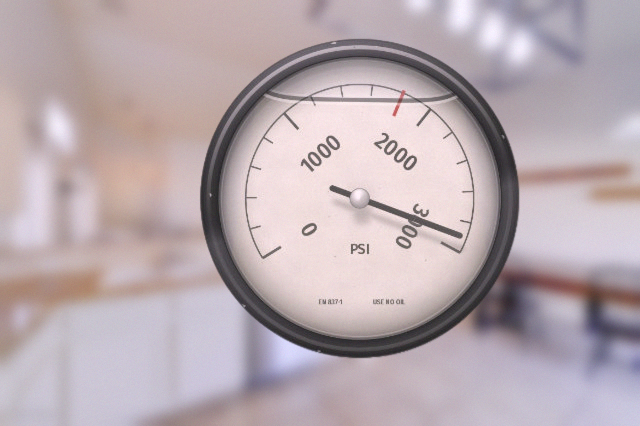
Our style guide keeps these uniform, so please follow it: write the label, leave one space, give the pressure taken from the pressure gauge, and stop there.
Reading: 2900 psi
